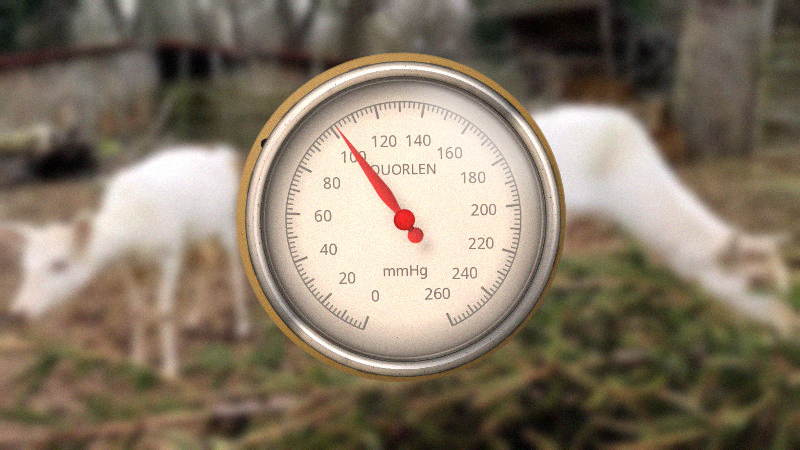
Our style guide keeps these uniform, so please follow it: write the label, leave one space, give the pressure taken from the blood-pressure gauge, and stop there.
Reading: 102 mmHg
